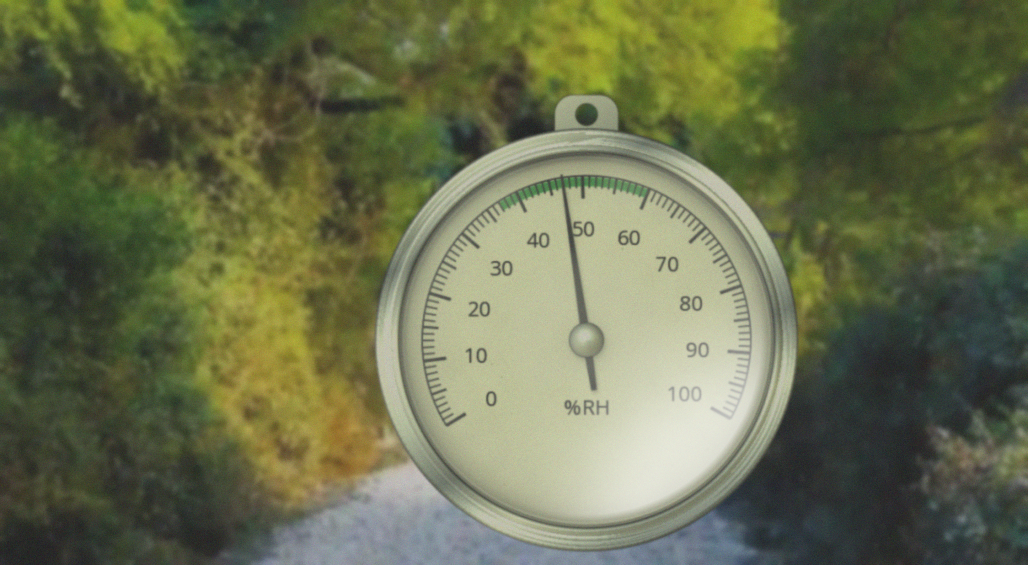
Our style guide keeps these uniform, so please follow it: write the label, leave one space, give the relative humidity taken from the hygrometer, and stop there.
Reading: 47 %
